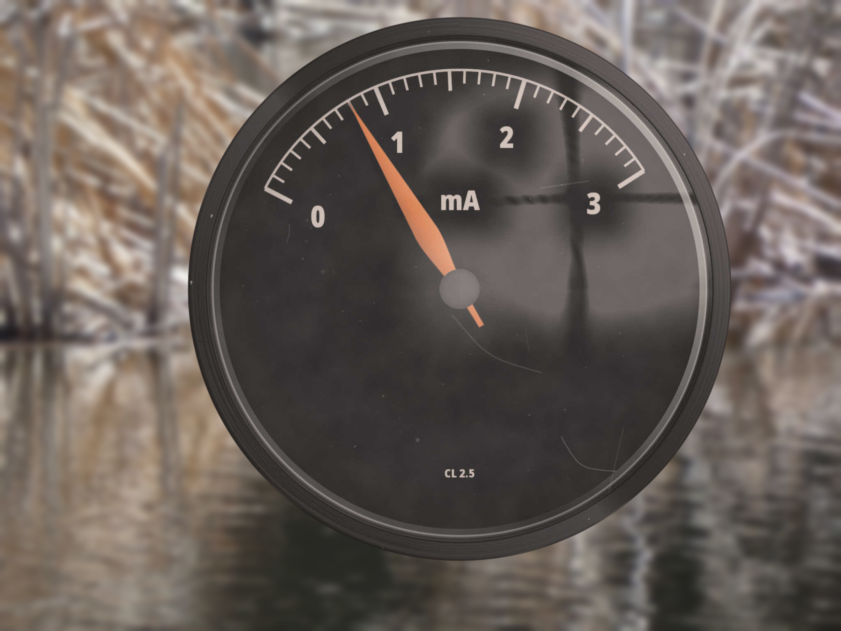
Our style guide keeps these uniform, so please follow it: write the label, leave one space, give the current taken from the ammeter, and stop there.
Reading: 0.8 mA
